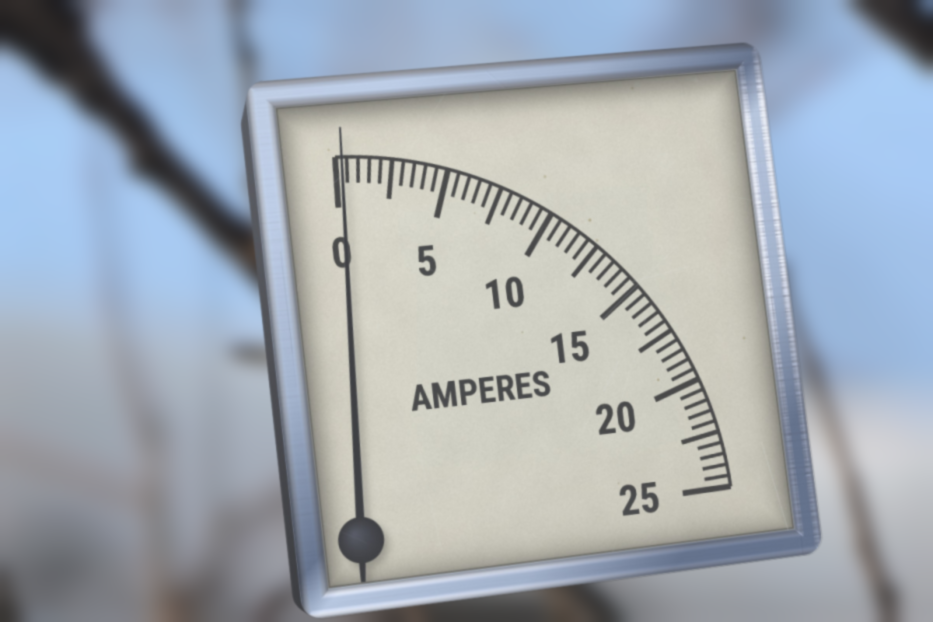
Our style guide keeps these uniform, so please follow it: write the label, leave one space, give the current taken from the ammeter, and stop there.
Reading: 0.25 A
